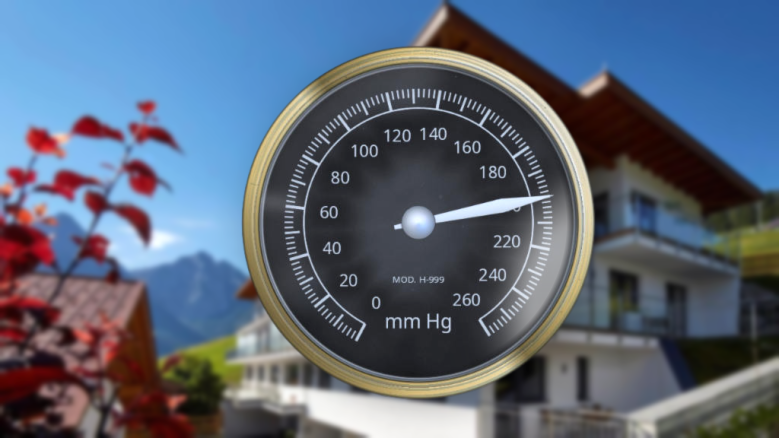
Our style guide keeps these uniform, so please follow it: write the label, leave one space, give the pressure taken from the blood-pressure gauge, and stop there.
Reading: 200 mmHg
